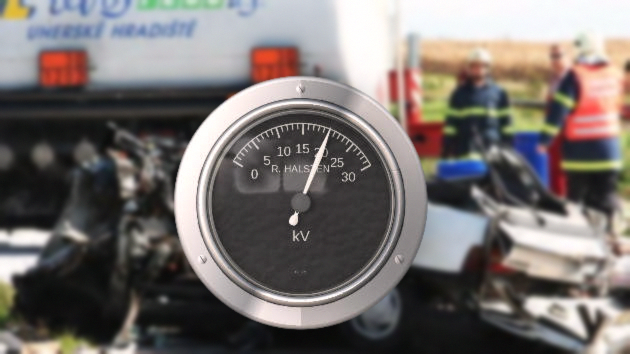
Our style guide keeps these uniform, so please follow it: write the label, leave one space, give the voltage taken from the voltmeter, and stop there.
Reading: 20 kV
